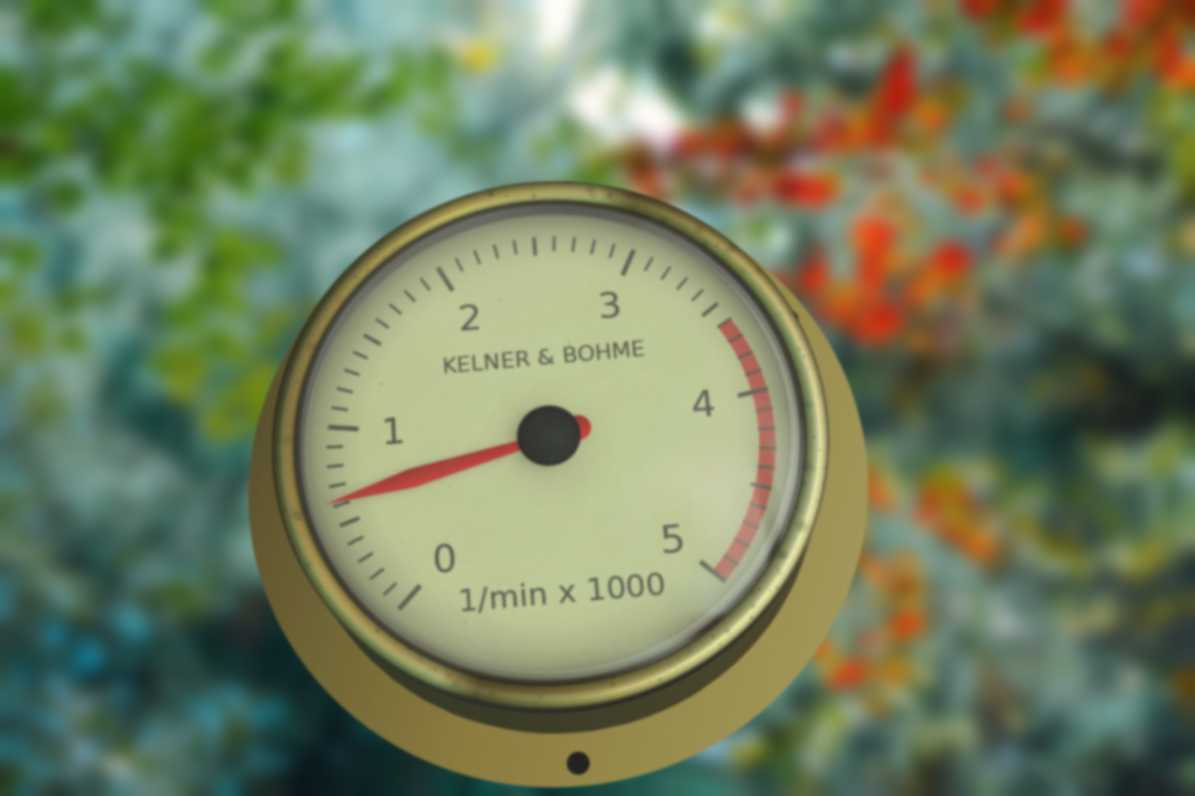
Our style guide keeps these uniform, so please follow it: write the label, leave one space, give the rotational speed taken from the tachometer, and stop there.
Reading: 600 rpm
